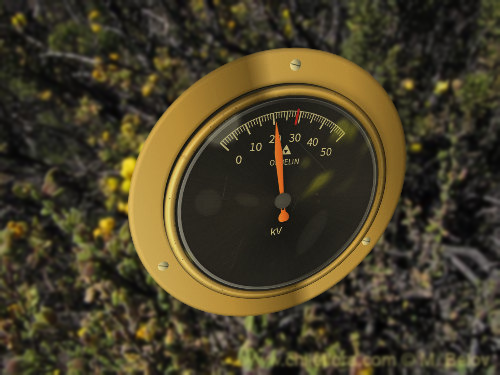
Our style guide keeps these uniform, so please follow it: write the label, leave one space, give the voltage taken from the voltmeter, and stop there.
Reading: 20 kV
